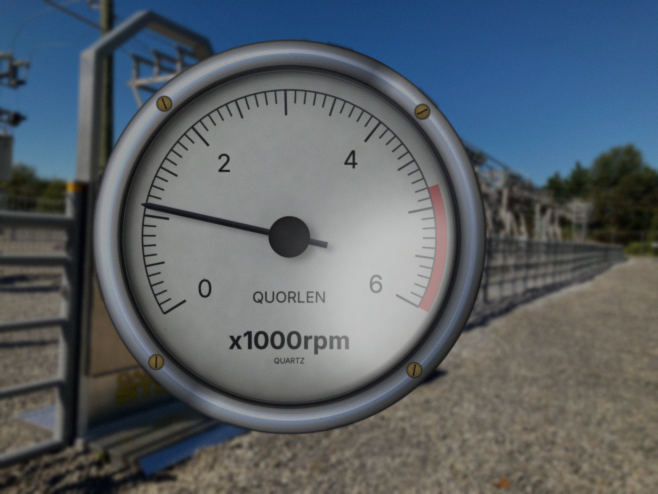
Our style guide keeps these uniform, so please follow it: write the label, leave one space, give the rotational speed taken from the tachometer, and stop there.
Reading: 1100 rpm
